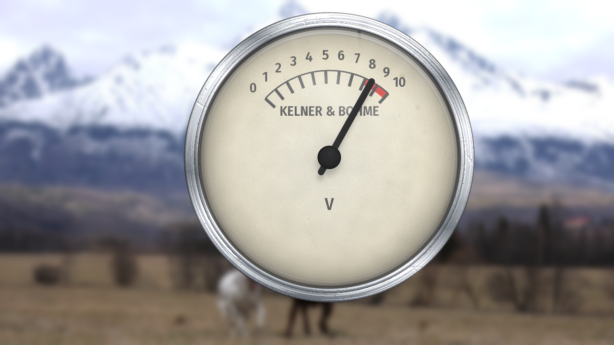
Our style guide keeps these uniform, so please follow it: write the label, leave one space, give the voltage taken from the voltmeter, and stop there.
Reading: 8.5 V
